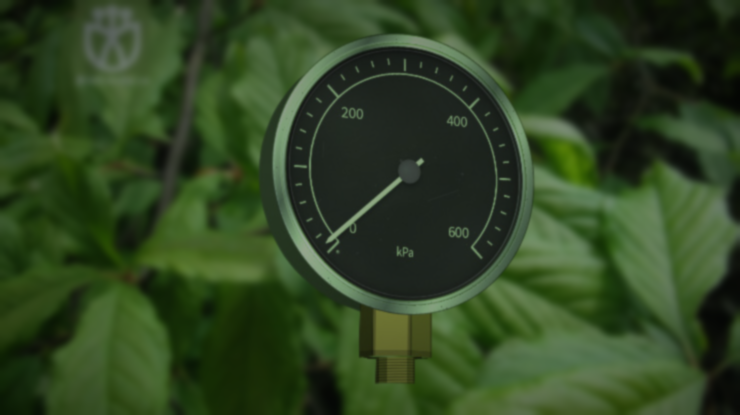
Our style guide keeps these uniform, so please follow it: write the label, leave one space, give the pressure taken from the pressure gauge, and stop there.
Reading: 10 kPa
